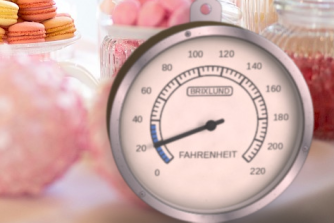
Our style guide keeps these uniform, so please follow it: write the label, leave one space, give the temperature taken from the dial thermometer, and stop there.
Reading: 20 °F
